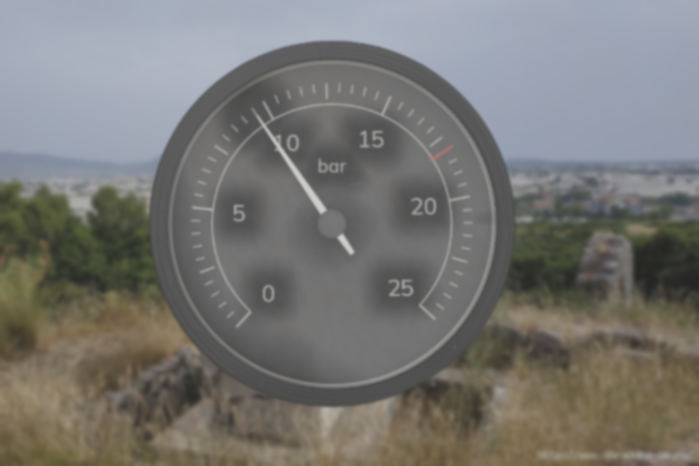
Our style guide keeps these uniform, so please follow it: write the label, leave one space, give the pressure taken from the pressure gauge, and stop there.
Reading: 9.5 bar
